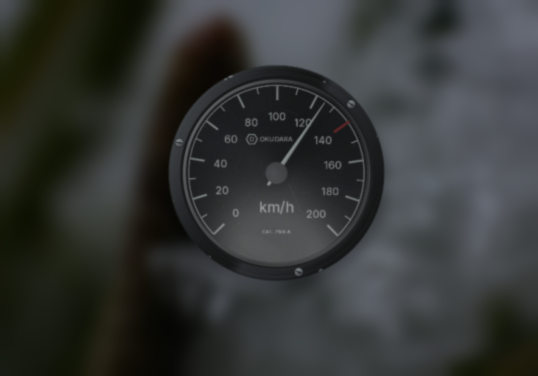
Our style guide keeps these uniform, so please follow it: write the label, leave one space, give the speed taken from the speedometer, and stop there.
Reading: 125 km/h
